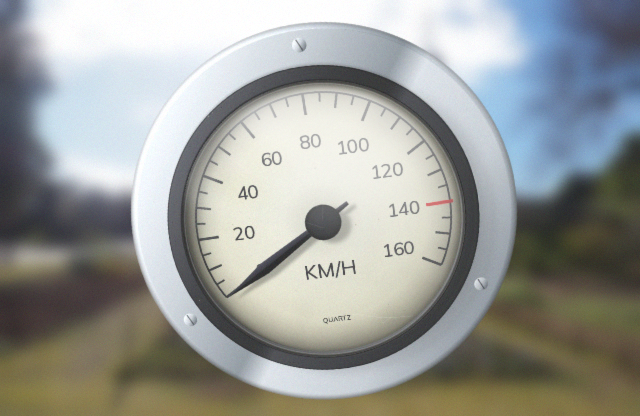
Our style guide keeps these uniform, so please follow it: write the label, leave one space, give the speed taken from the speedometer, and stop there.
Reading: 0 km/h
